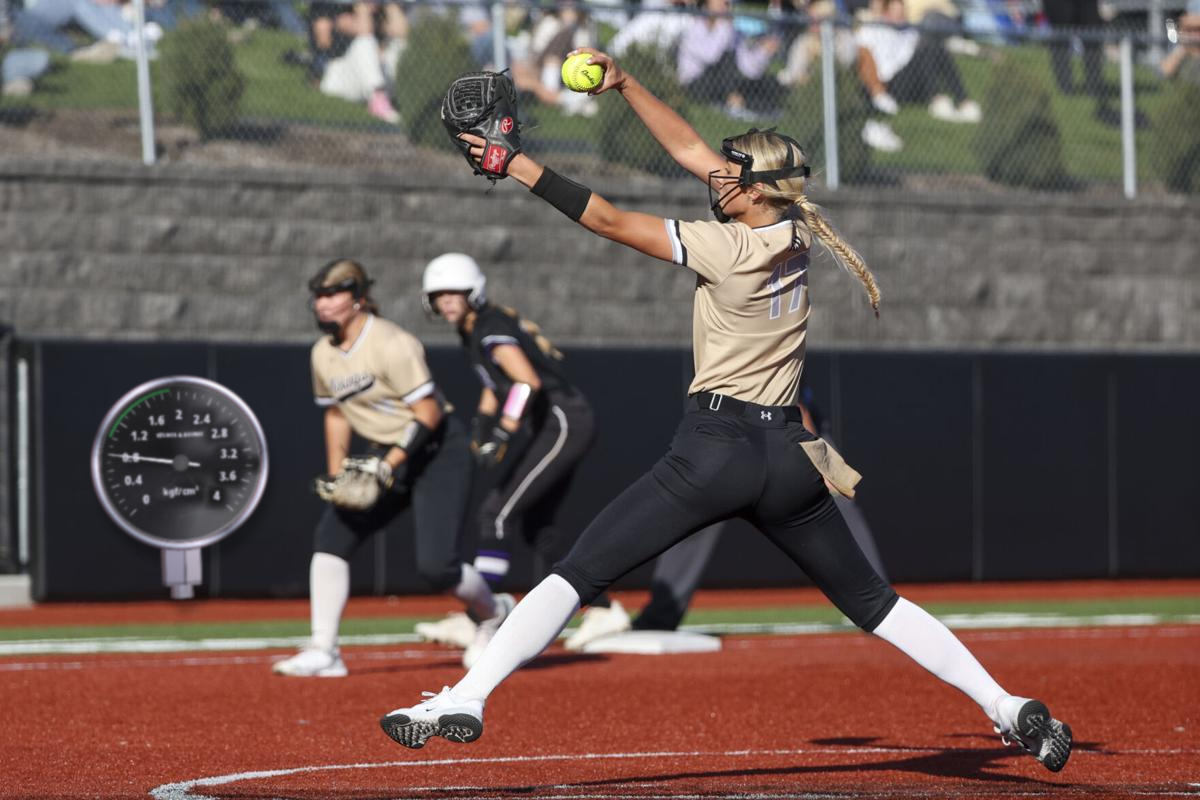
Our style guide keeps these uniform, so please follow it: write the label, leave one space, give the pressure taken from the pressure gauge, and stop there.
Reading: 0.8 kg/cm²
